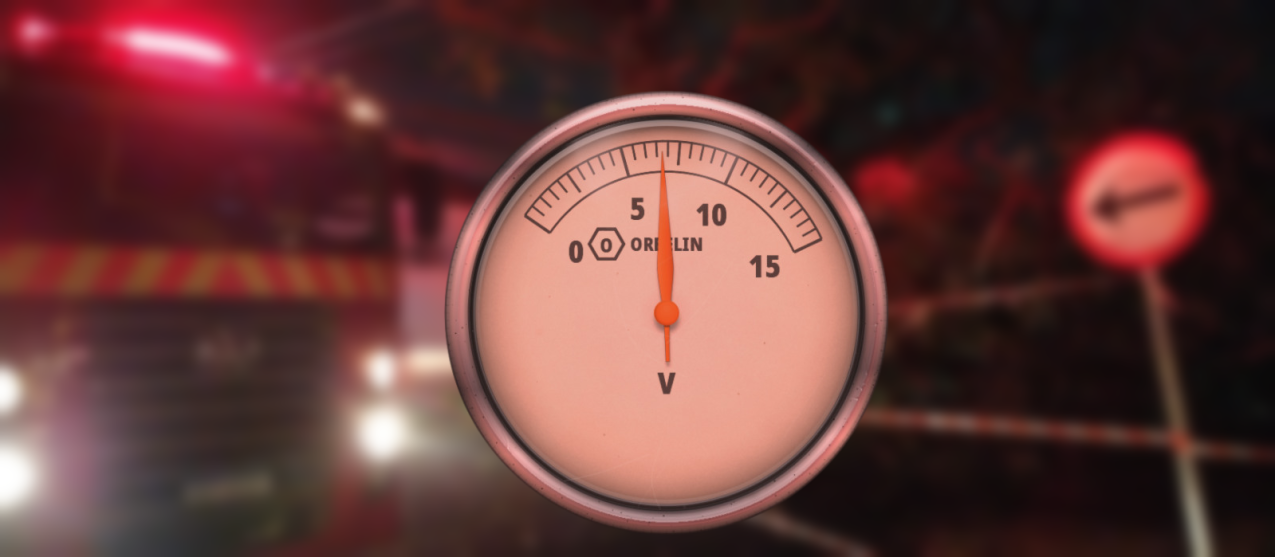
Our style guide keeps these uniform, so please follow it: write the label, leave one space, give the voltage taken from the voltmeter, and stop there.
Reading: 6.75 V
